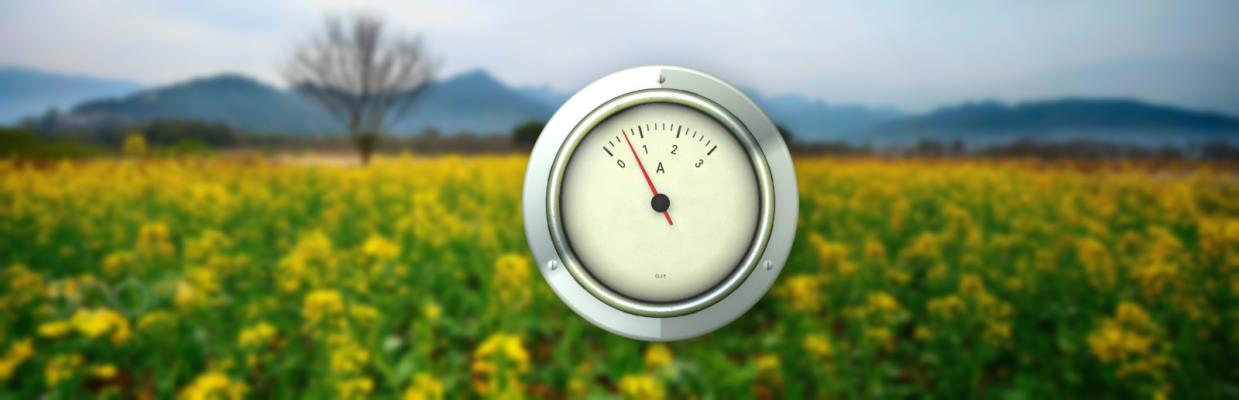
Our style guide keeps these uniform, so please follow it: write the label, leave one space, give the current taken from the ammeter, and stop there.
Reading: 0.6 A
